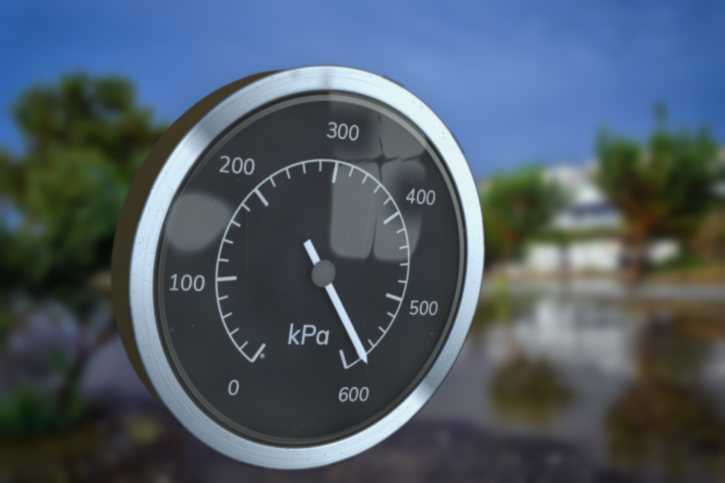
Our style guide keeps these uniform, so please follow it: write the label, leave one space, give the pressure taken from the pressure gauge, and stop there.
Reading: 580 kPa
